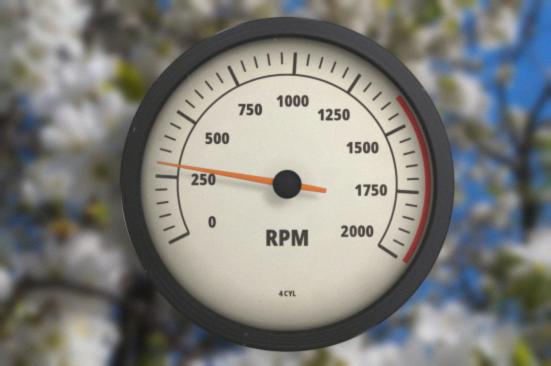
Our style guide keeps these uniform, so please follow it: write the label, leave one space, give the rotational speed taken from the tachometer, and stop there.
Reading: 300 rpm
